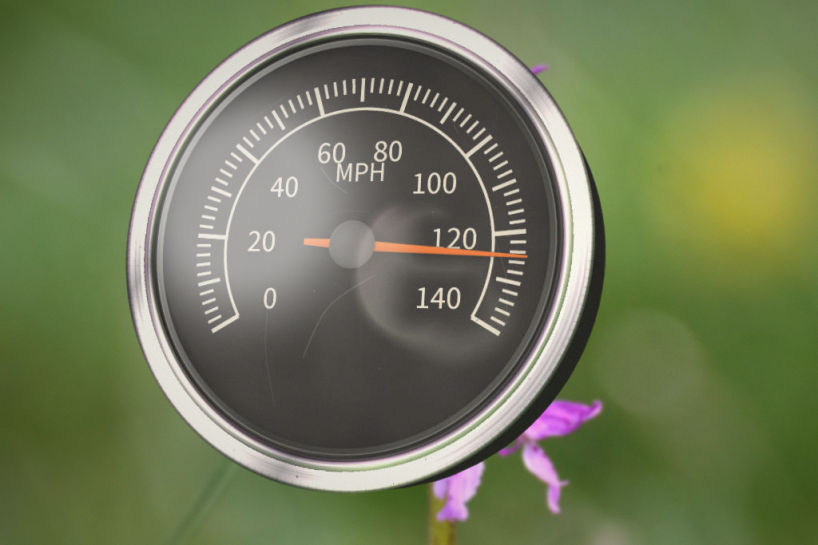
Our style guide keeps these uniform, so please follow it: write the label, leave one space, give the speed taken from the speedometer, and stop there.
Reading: 125 mph
